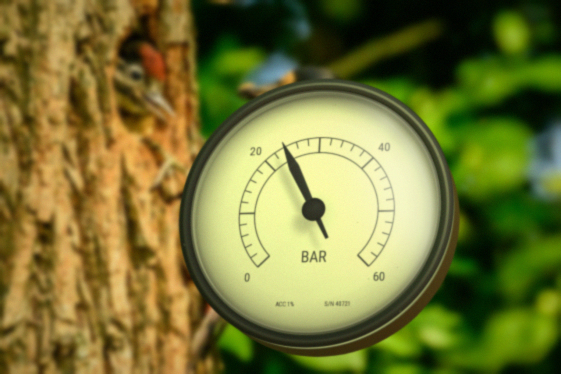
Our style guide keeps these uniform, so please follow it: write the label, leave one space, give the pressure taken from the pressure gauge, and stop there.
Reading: 24 bar
